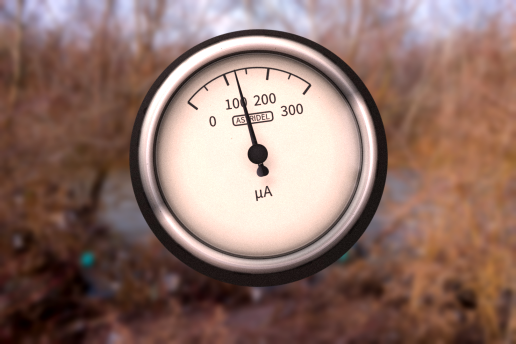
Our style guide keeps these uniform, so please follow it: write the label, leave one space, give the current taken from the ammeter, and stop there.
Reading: 125 µA
